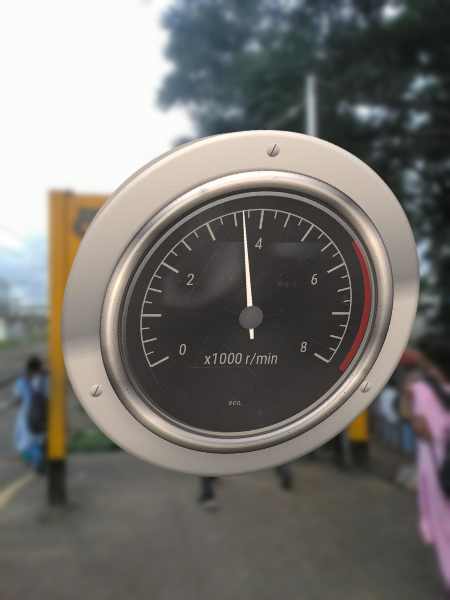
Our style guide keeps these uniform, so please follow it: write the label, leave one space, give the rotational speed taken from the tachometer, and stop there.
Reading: 3625 rpm
